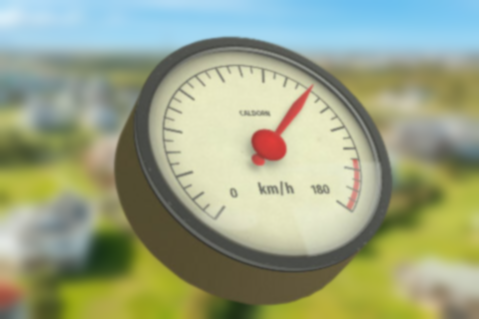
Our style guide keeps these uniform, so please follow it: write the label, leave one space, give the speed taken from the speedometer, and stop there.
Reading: 120 km/h
